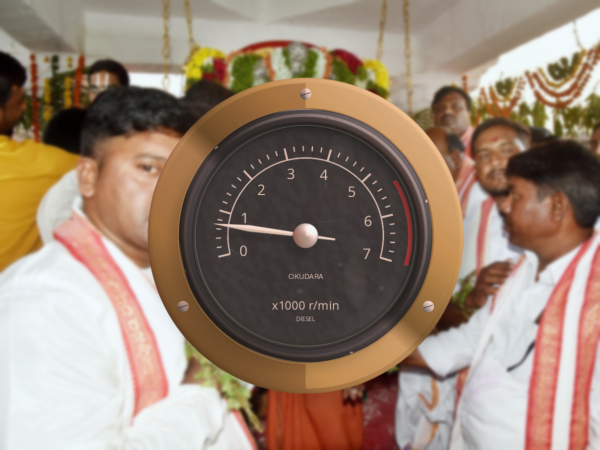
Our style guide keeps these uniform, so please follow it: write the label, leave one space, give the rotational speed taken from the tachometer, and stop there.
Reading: 700 rpm
